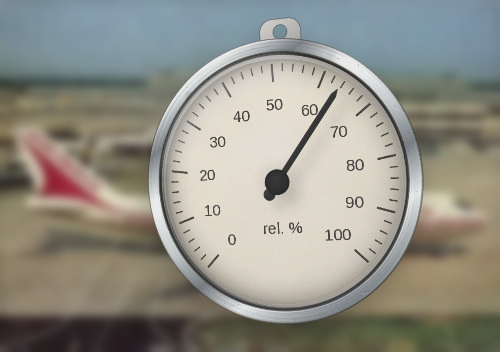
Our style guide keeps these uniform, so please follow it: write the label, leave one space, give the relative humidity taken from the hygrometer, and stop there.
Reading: 64 %
